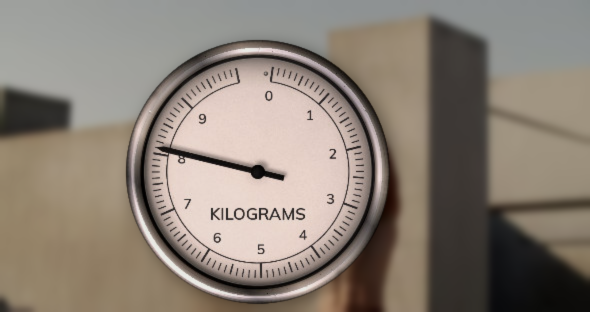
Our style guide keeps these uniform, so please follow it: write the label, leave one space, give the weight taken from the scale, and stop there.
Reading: 8.1 kg
